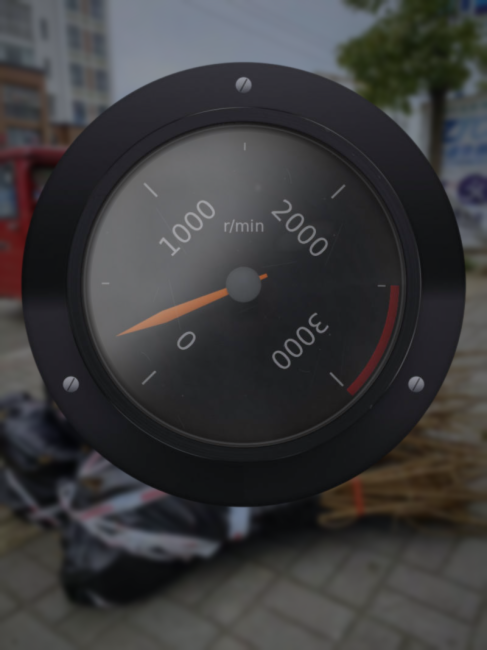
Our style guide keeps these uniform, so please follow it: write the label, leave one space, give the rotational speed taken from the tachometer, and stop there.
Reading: 250 rpm
